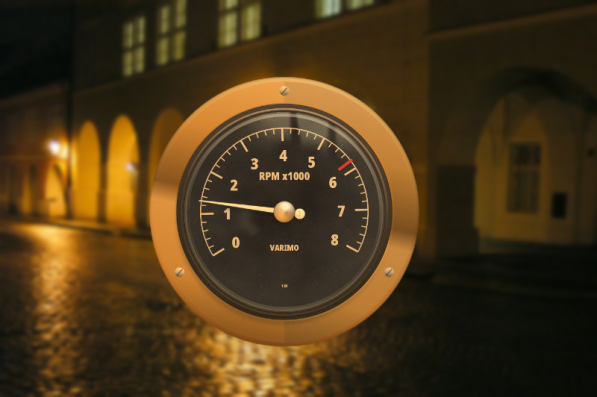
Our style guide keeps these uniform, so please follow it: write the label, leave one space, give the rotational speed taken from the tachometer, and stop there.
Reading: 1300 rpm
